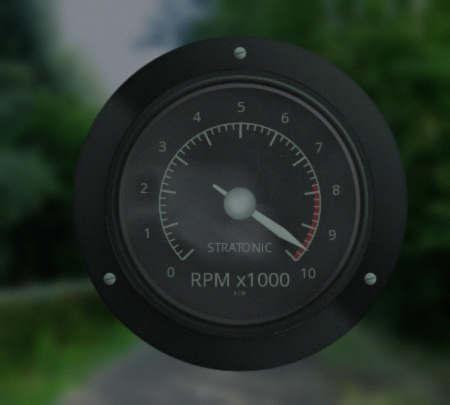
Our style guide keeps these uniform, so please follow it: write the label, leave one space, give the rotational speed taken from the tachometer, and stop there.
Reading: 9600 rpm
